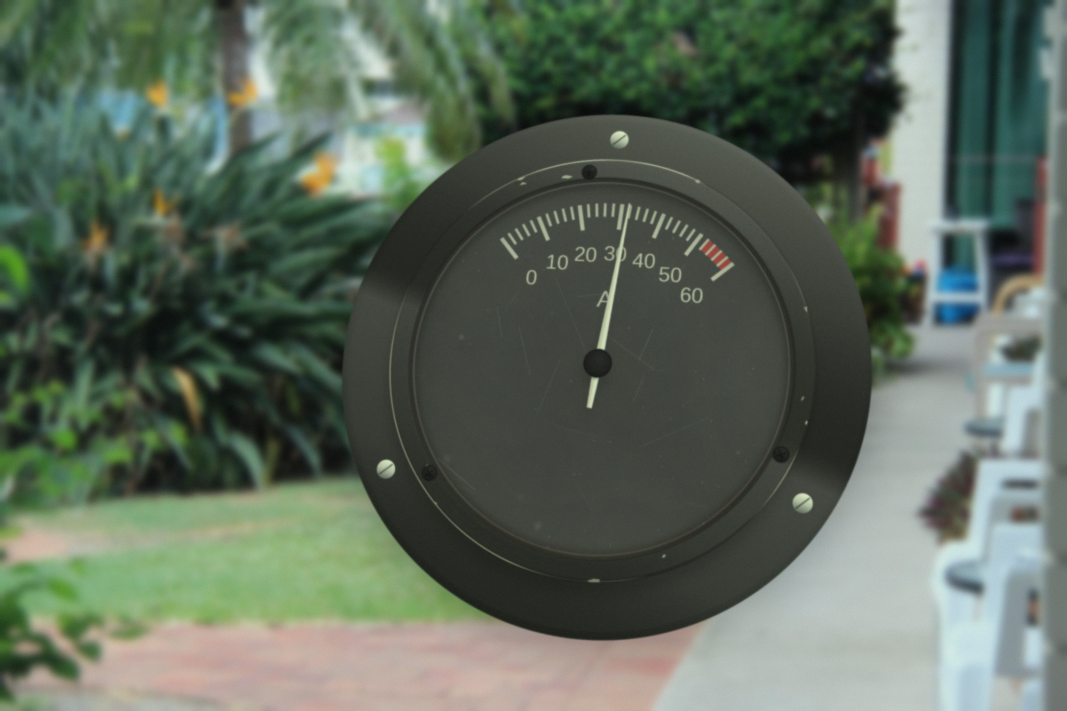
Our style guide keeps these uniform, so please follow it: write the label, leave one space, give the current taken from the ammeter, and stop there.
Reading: 32 A
